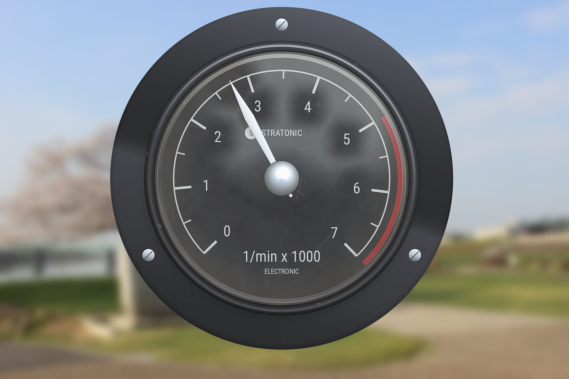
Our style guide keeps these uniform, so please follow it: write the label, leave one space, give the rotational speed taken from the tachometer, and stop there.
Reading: 2750 rpm
